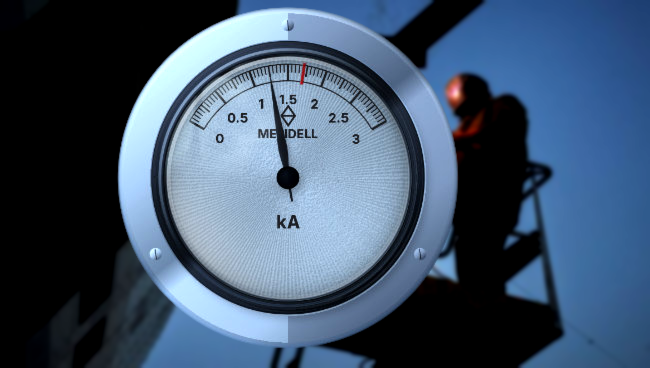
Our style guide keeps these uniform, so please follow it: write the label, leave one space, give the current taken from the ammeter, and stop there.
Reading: 1.25 kA
